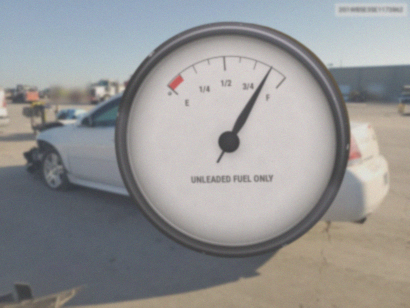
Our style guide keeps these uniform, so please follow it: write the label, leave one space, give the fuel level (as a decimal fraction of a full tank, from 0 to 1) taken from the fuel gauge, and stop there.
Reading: 0.875
